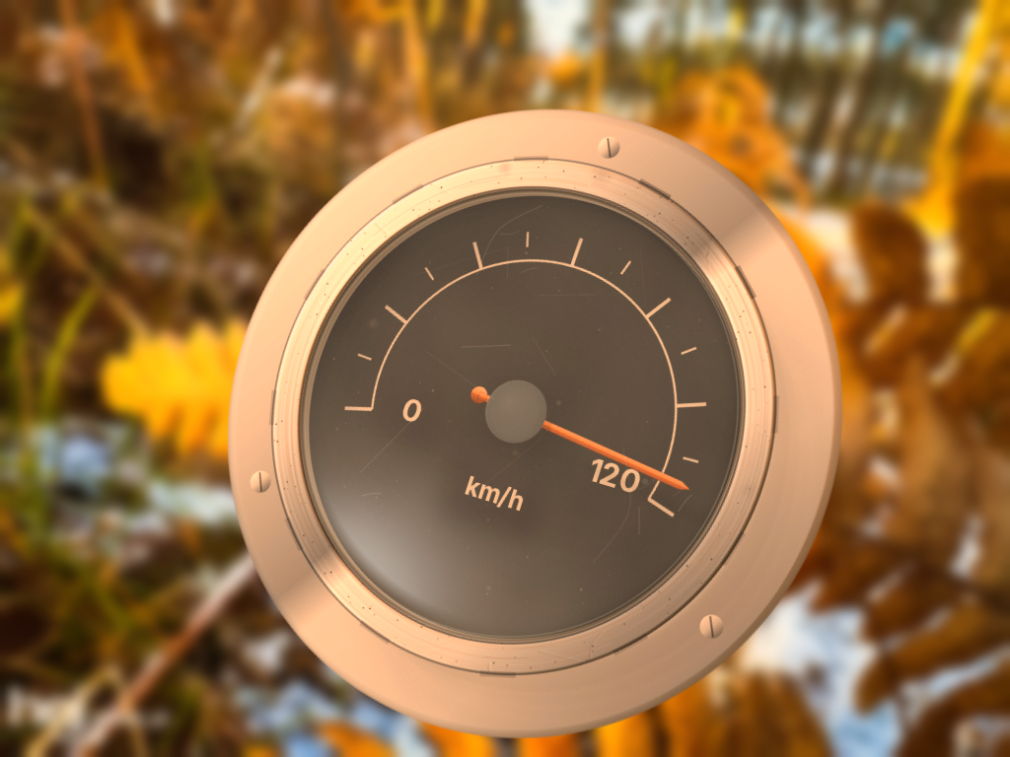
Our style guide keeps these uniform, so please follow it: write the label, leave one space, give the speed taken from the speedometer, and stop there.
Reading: 115 km/h
